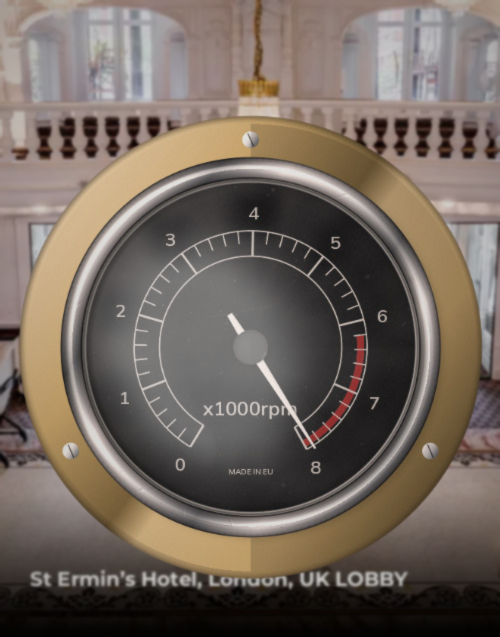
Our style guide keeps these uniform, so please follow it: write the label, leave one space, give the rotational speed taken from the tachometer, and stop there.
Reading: 7900 rpm
